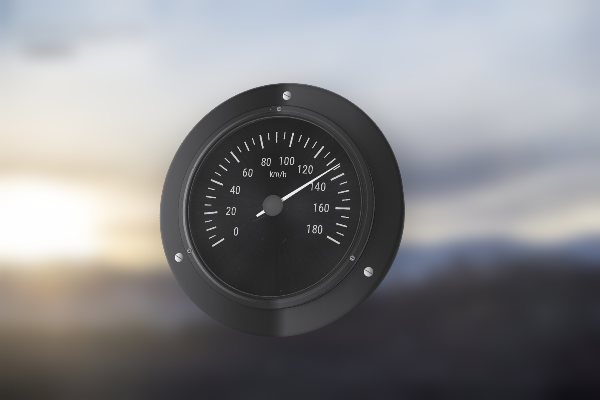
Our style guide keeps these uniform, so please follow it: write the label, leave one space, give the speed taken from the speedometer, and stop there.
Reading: 135 km/h
